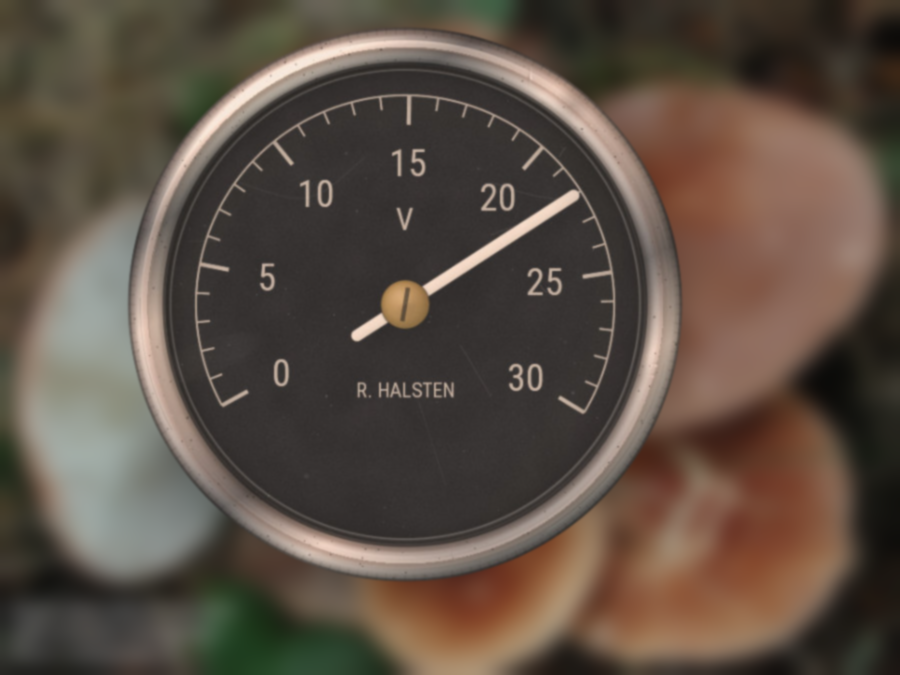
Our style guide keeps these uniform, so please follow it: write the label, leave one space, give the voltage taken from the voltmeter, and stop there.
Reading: 22 V
